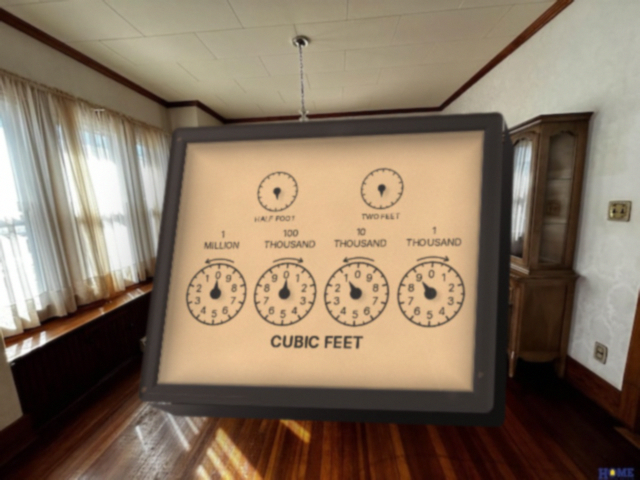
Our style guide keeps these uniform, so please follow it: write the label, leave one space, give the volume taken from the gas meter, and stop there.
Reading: 900 ft³
